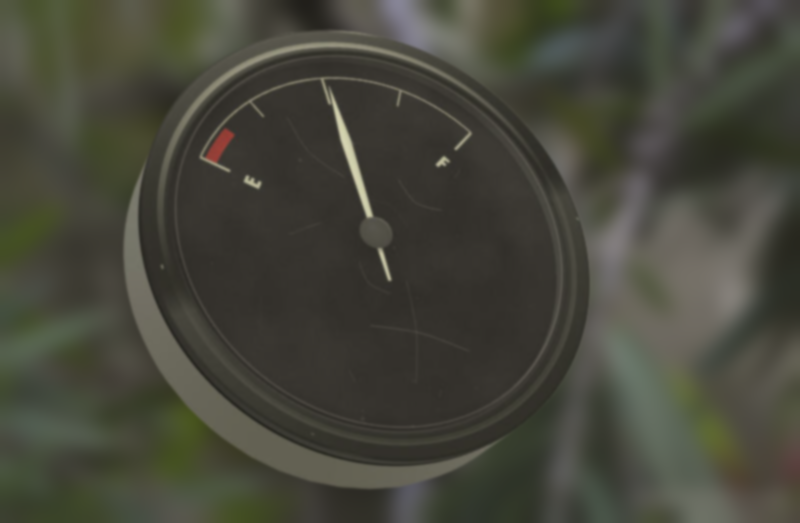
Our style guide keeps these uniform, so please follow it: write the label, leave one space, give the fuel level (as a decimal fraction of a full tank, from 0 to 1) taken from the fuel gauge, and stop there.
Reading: 0.5
